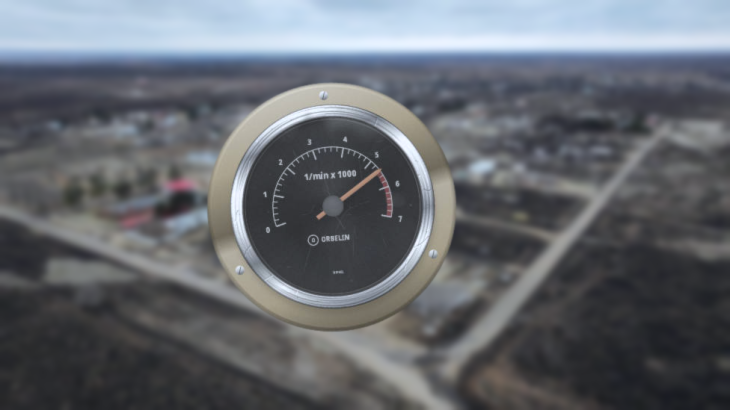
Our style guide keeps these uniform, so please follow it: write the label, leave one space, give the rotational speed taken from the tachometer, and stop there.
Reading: 5400 rpm
